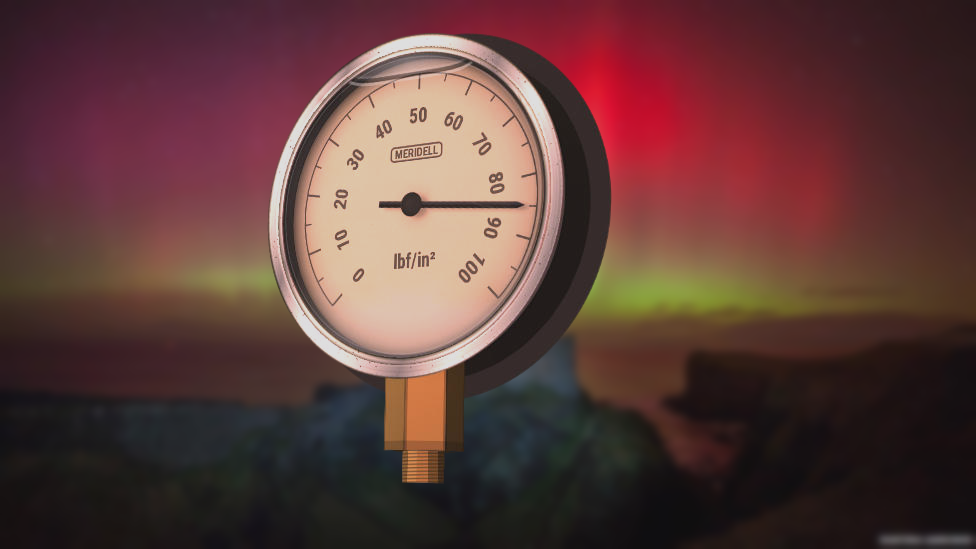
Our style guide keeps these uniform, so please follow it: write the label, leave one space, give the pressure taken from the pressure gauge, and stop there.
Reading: 85 psi
